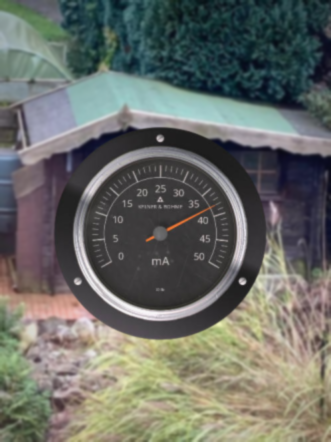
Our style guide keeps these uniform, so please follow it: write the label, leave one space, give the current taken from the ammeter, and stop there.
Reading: 38 mA
